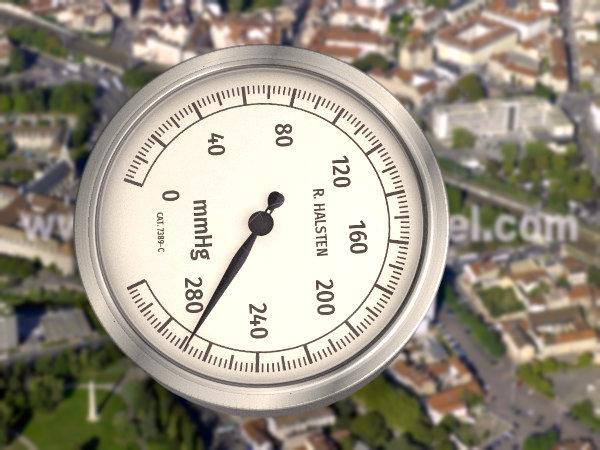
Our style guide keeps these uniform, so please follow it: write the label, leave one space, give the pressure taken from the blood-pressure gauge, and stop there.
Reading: 268 mmHg
